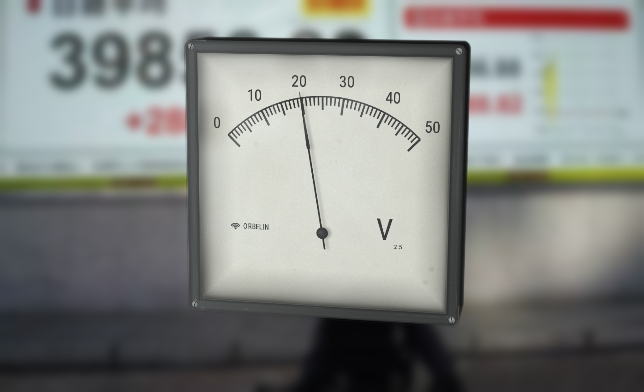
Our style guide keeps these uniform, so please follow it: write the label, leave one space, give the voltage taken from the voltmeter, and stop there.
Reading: 20 V
